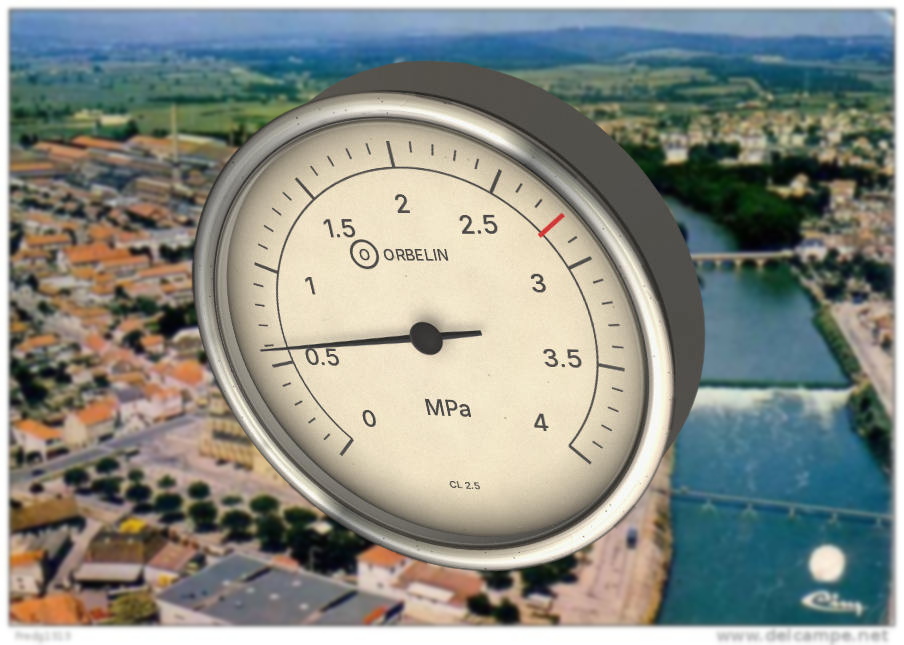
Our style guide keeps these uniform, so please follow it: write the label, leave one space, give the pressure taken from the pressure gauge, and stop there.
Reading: 0.6 MPa
